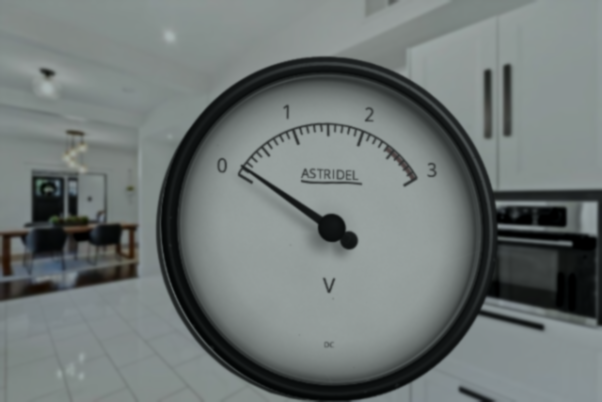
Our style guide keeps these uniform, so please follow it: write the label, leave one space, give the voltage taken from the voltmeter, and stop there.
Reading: 0.1 V
